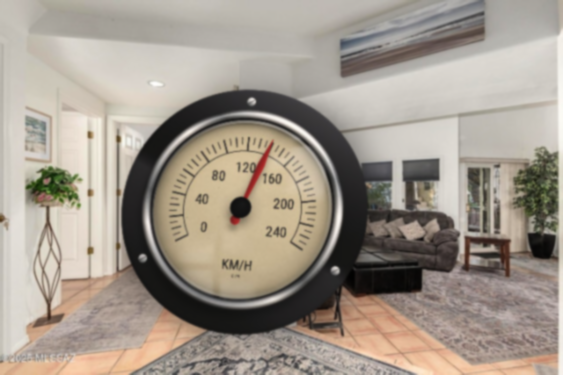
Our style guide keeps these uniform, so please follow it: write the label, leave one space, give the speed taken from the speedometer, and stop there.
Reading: 140 km/h
